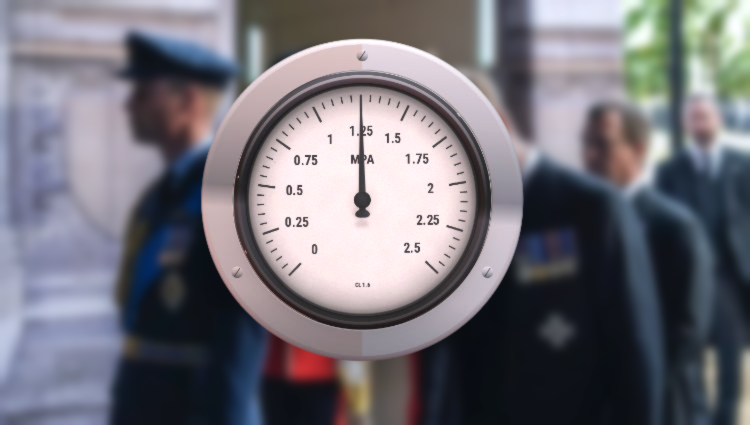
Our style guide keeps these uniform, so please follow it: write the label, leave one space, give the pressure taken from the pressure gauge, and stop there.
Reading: 1.25 MPa
